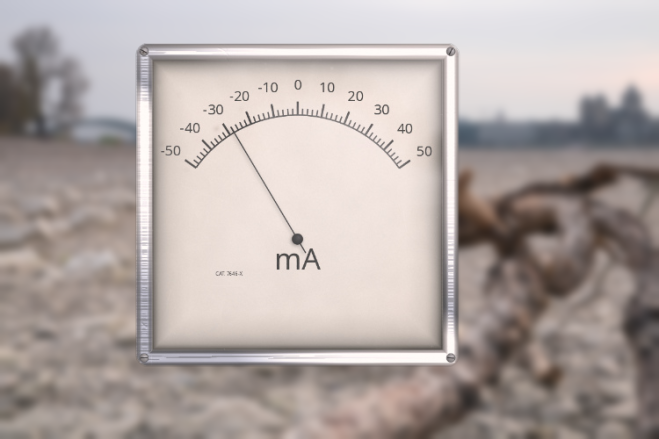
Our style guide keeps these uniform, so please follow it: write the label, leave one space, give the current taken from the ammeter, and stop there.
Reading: -28 mA
